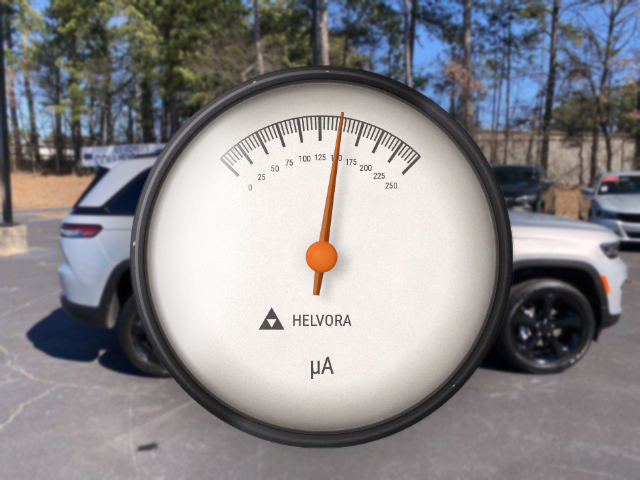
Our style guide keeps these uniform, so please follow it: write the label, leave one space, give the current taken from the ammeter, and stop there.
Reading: 150 µA
